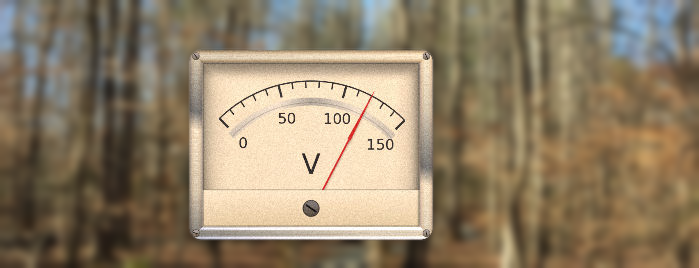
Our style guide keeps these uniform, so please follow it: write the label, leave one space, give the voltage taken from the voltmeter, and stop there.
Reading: 120 V
